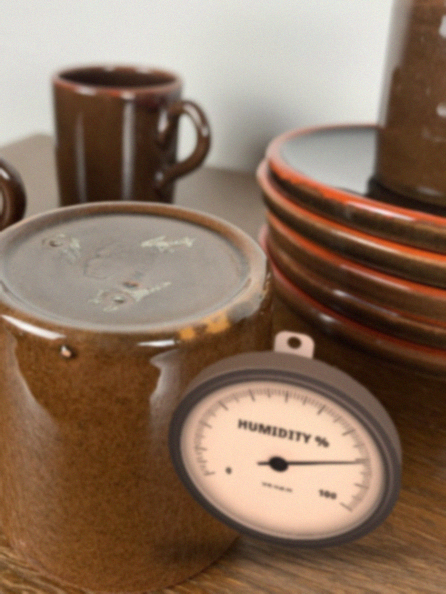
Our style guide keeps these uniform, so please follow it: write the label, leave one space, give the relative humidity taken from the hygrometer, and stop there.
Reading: 80 %
